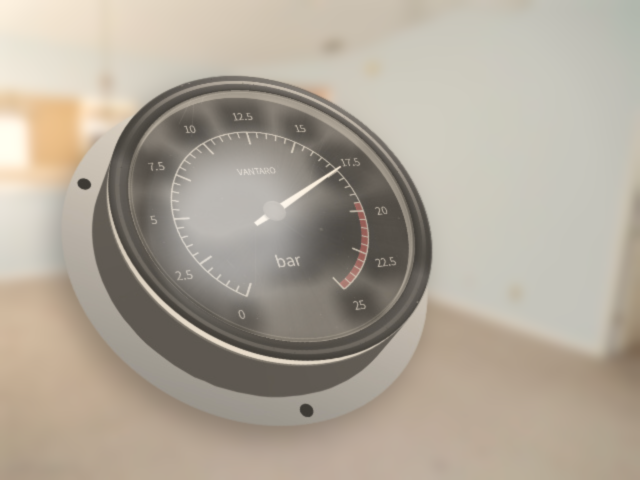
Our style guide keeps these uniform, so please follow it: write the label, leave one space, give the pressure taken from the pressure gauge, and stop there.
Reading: 17.5 bar
